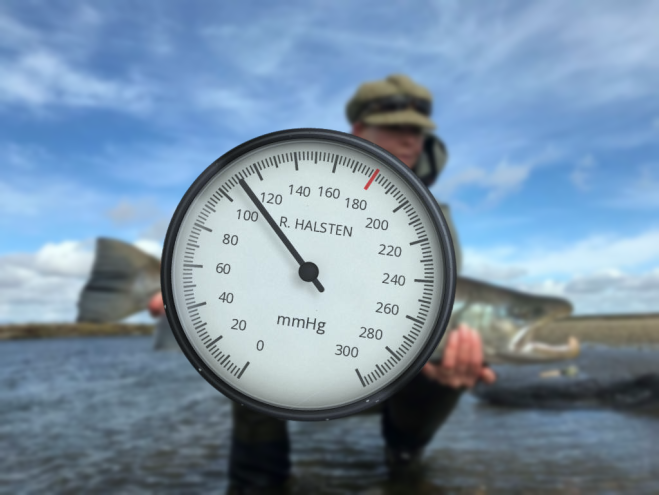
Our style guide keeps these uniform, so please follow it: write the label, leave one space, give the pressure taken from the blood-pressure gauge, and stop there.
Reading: 110 mmHg
